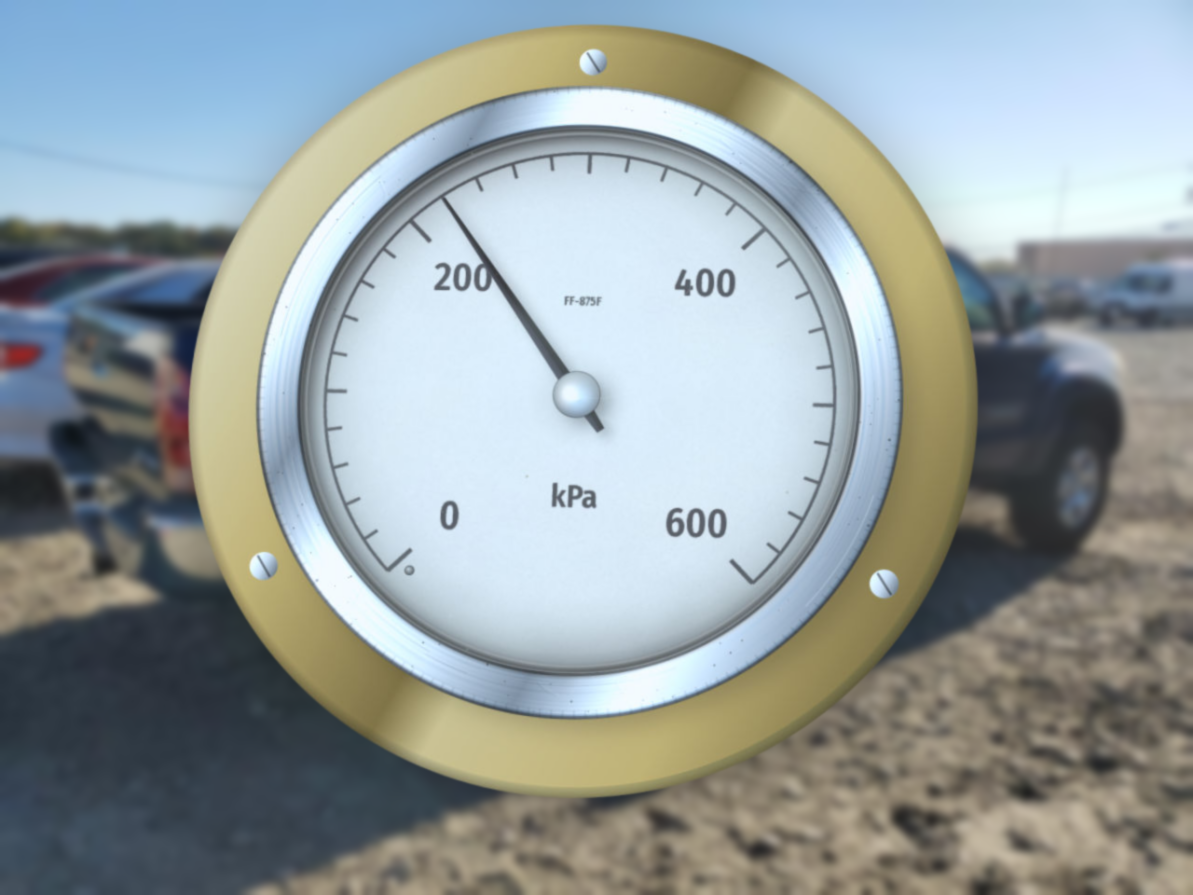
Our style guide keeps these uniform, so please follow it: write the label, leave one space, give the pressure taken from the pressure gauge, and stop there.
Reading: 220 kPa
